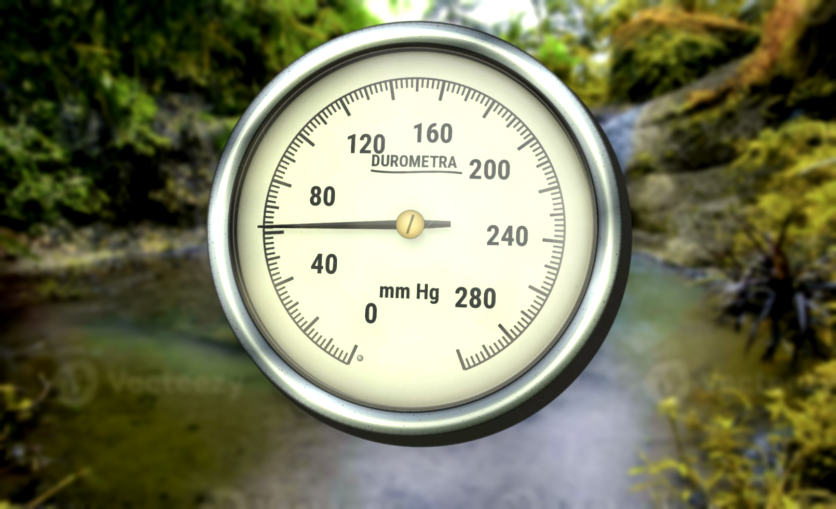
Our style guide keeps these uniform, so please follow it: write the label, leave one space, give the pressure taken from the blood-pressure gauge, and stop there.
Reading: 62 mmHg
